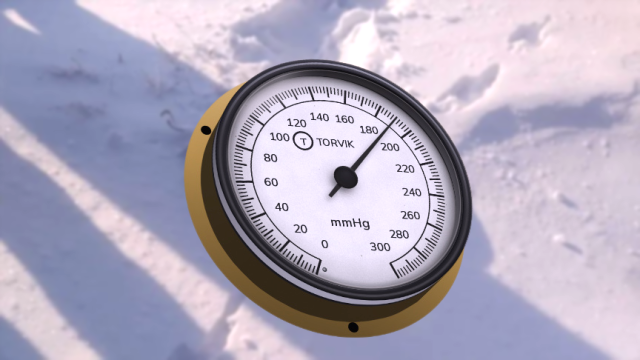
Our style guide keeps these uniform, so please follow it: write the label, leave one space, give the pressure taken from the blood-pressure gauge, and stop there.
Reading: 190 mmHg
